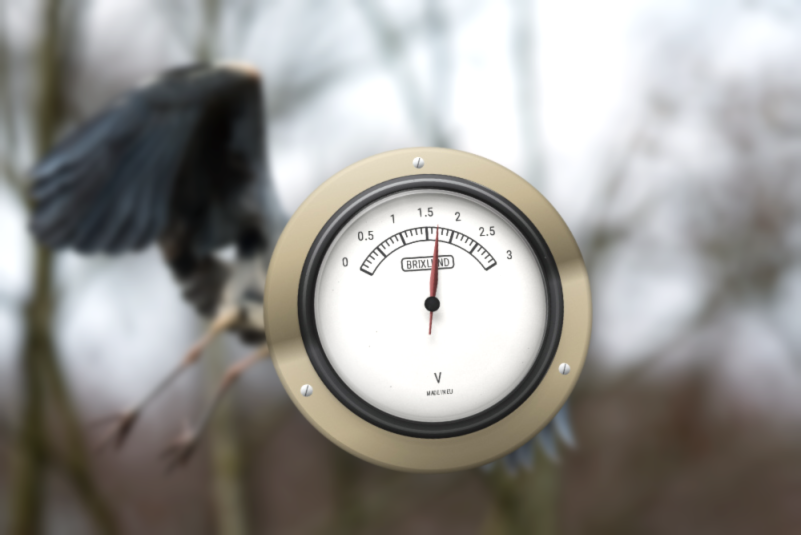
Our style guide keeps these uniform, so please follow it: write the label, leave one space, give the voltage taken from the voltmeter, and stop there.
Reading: 1.7 V
